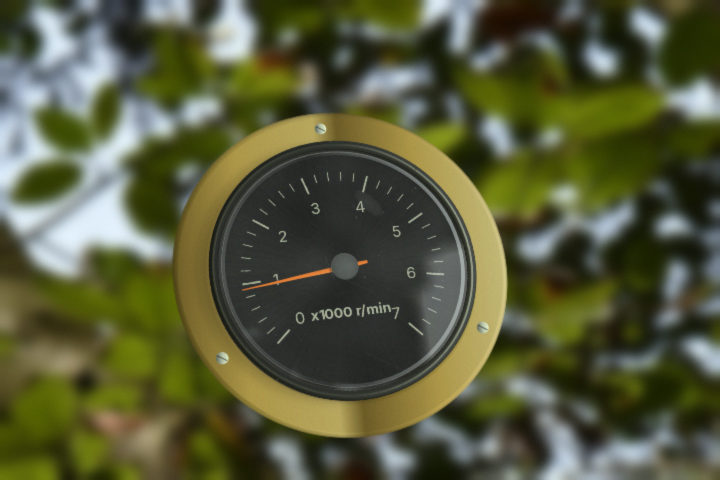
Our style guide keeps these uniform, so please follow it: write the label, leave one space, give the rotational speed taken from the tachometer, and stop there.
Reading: 900 rpm
